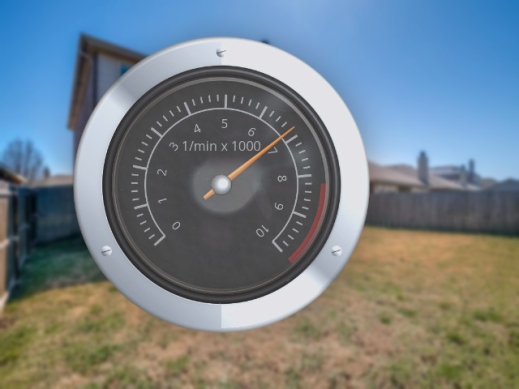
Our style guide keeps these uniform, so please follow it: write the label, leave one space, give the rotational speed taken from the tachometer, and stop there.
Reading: 6800 rpm
